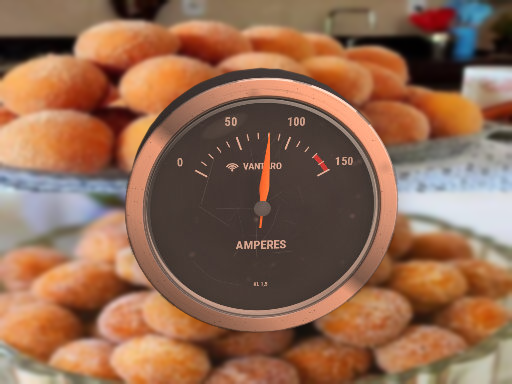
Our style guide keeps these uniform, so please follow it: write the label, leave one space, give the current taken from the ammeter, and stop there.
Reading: 80 A
